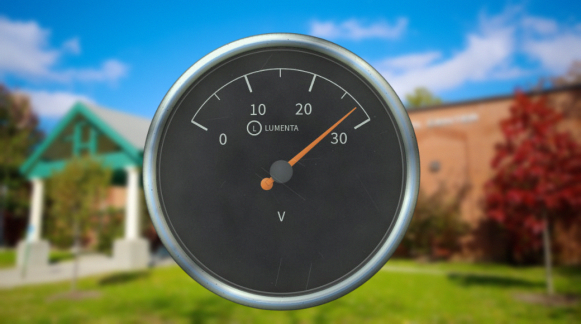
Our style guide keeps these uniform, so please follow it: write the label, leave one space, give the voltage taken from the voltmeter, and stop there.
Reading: 27.5 V
